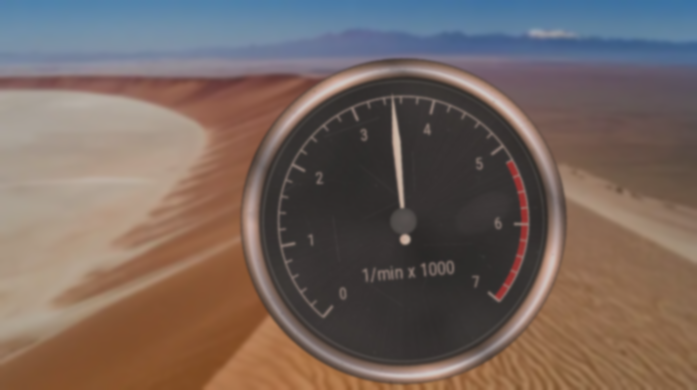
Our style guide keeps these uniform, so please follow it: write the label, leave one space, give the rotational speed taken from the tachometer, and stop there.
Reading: 3500 rpm
